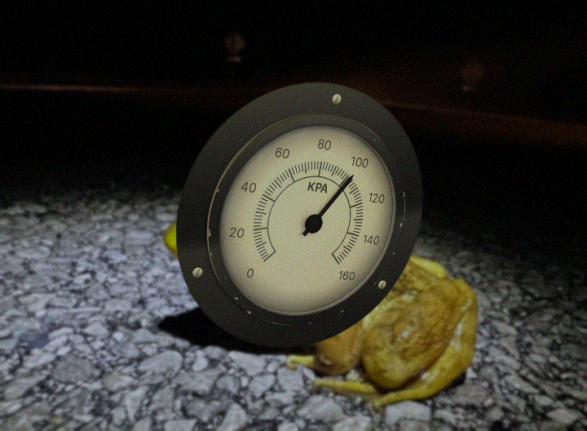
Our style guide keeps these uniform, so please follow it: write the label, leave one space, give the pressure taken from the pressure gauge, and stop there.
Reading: 100 kPa
